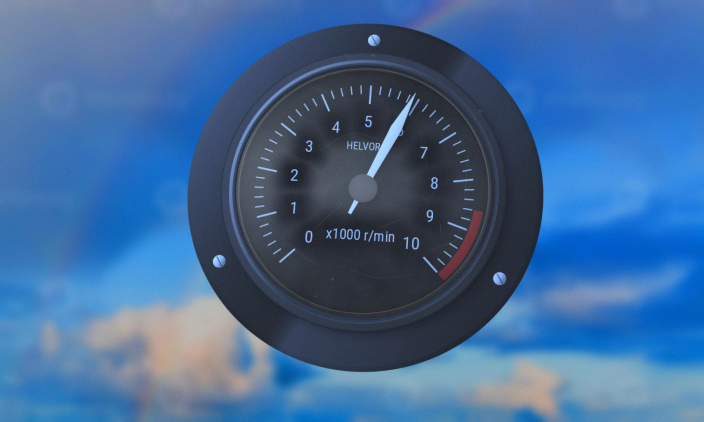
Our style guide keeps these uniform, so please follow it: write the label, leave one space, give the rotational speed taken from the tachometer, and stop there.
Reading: 5900 rpm
